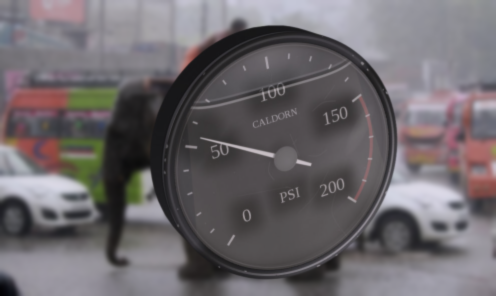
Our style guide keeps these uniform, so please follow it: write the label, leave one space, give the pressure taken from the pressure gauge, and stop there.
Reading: 55 psi
